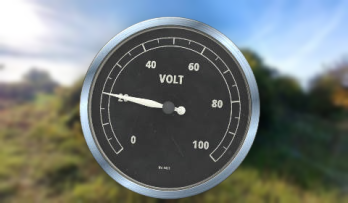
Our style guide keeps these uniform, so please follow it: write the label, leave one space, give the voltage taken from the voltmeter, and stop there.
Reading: 20 V
